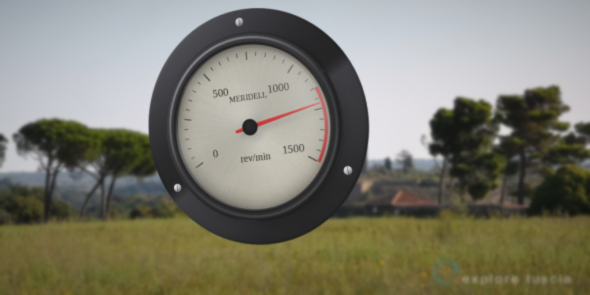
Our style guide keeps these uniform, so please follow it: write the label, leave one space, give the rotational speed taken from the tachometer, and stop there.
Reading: 1225 rpm
